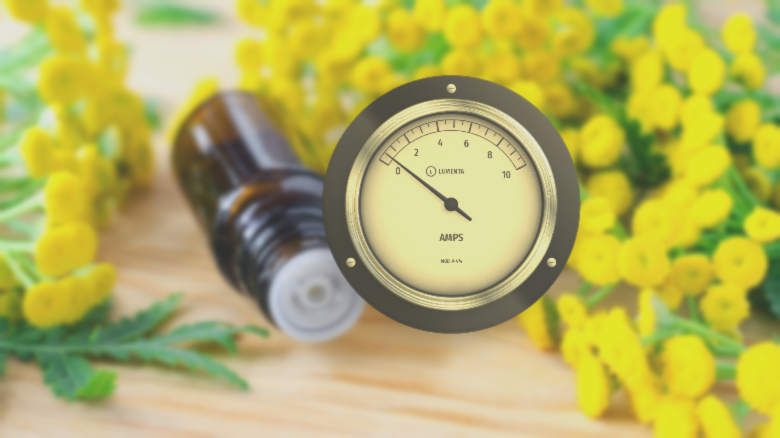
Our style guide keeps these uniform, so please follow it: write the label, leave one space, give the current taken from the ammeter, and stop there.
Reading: 0.5 A
